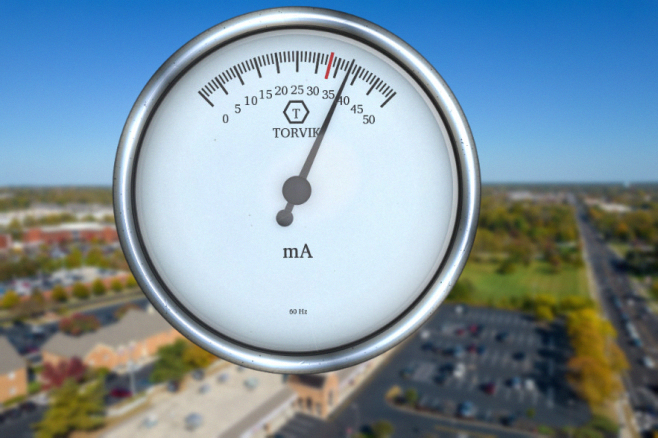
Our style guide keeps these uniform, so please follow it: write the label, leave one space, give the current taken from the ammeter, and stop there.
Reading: 38 mA
